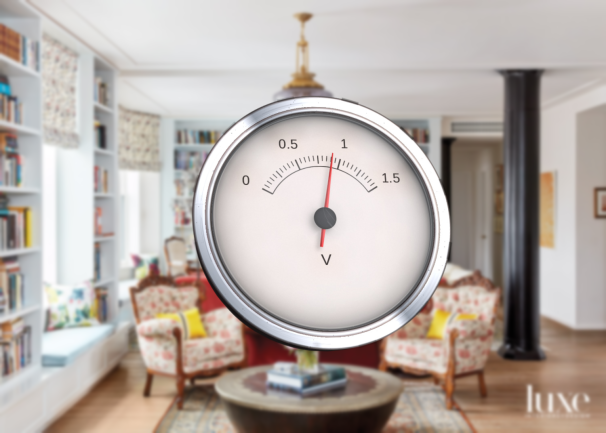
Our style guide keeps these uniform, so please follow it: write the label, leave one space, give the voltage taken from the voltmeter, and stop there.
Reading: 0.9 V
